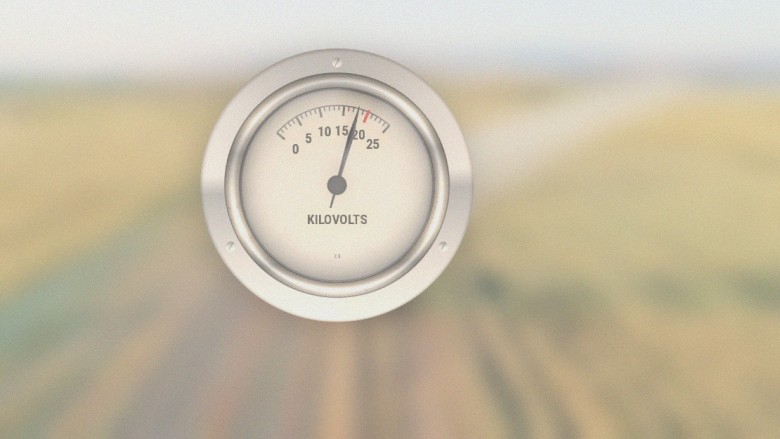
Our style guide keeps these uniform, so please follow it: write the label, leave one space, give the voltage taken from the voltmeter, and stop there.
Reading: 18 kV
